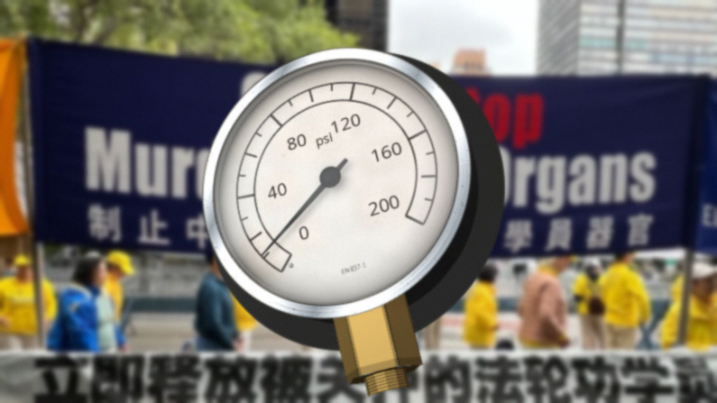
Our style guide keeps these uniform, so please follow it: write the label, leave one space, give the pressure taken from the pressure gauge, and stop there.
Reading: 10 psi
